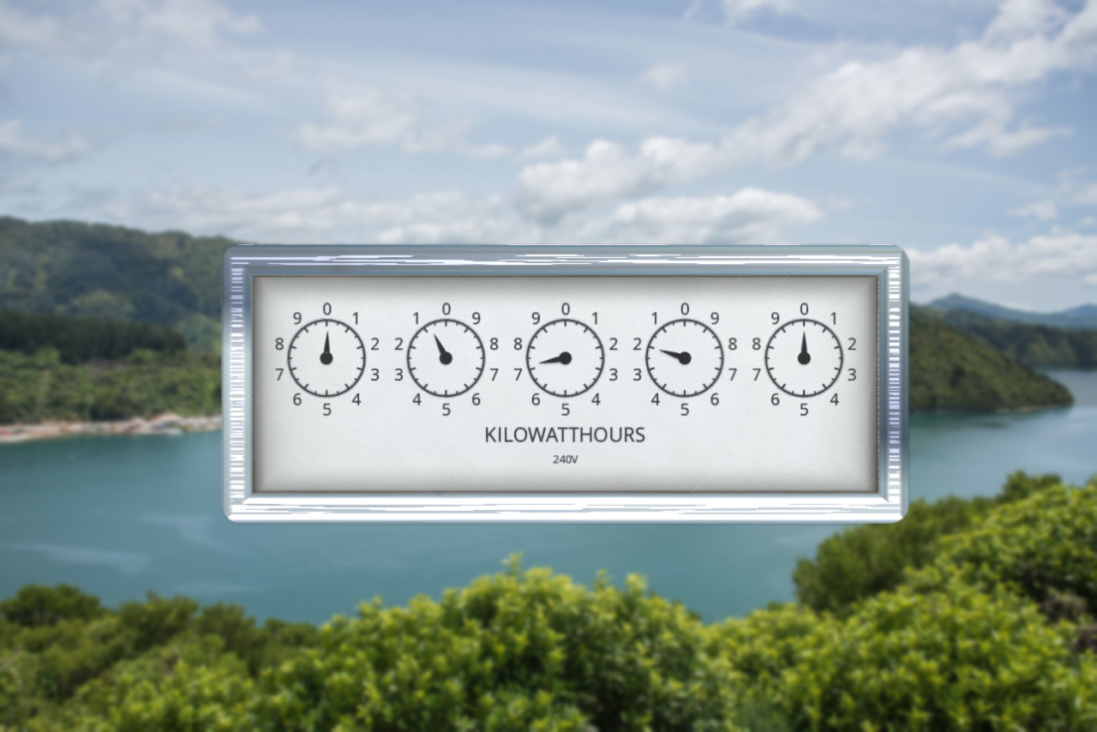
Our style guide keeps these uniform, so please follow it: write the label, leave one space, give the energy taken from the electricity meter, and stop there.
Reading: 720 kWh
